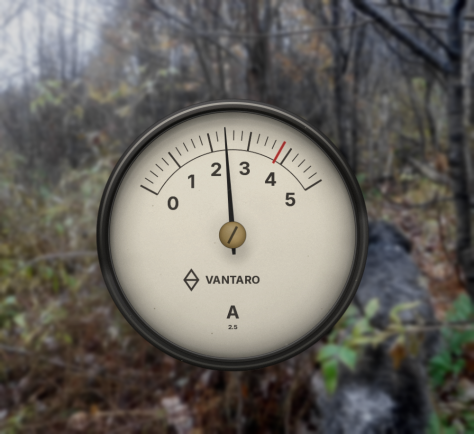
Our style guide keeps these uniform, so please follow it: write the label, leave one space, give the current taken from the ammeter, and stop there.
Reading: 2.4 A
